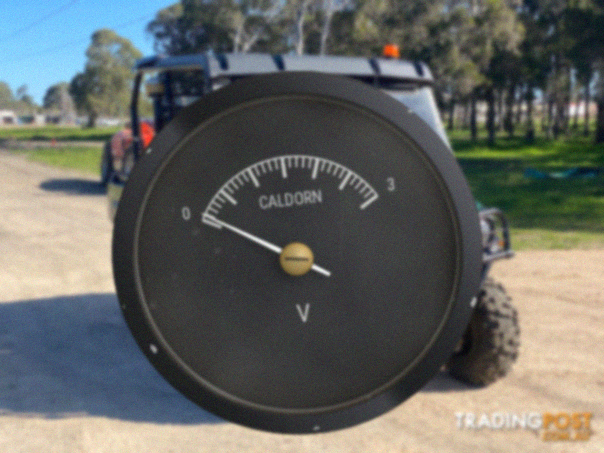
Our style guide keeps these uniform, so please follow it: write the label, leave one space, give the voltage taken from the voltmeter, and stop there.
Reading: 0.1 V
